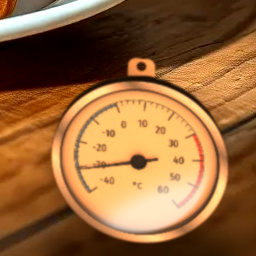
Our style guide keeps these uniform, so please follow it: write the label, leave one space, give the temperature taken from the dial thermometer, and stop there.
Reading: -30 °C
